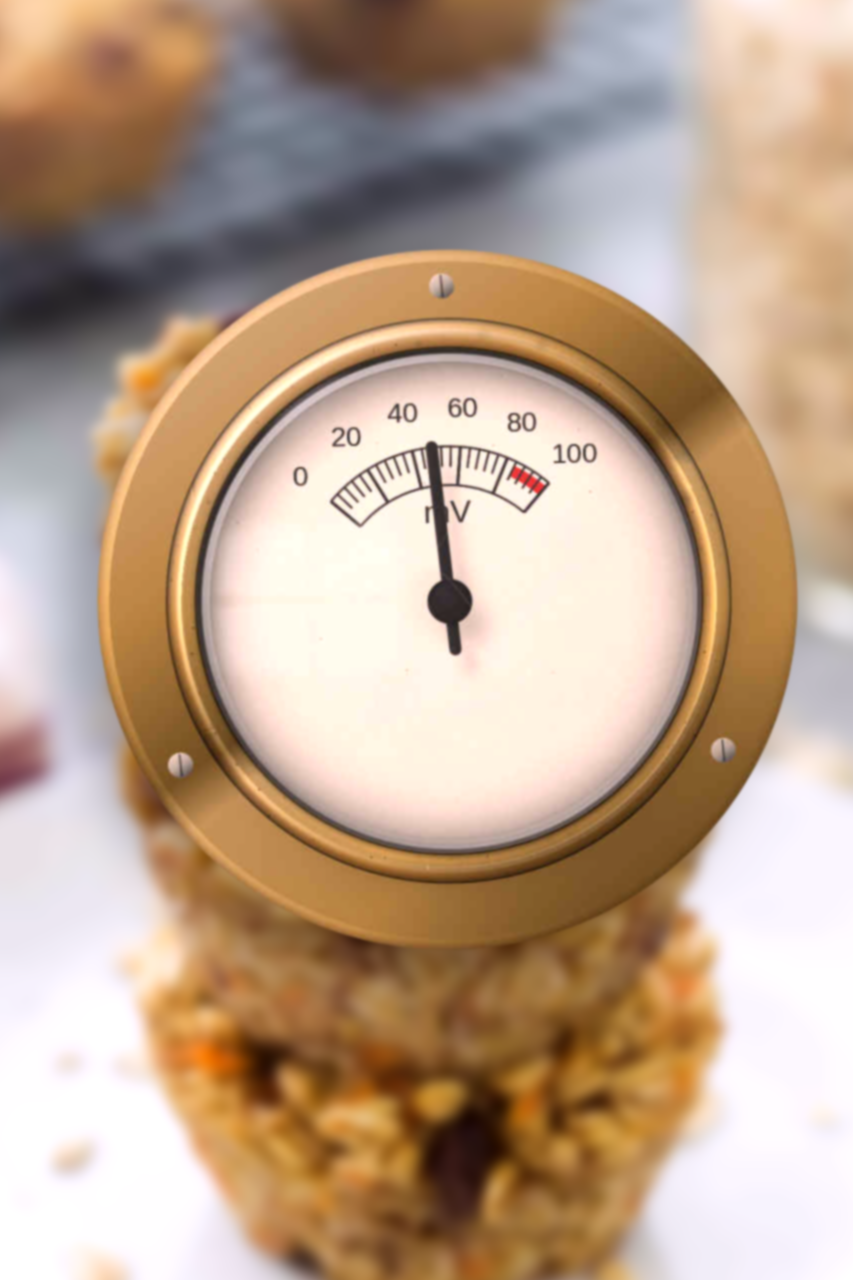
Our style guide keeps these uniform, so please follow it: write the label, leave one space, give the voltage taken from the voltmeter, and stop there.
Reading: 48 mV
